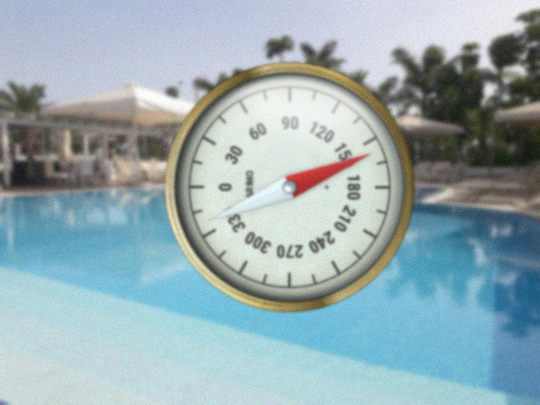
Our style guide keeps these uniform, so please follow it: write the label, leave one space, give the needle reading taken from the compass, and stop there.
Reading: 157.5 °
